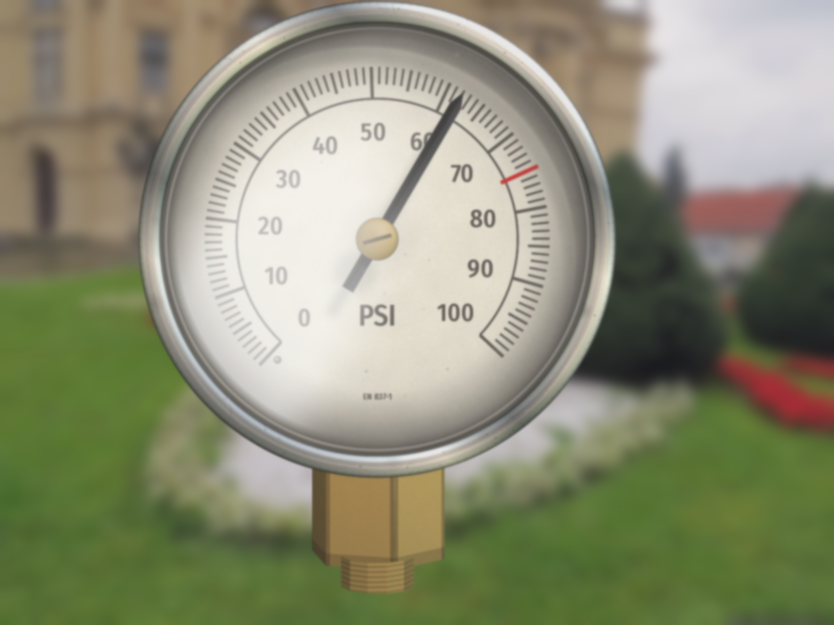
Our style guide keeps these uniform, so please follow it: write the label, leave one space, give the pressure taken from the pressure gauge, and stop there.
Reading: 62 psi
